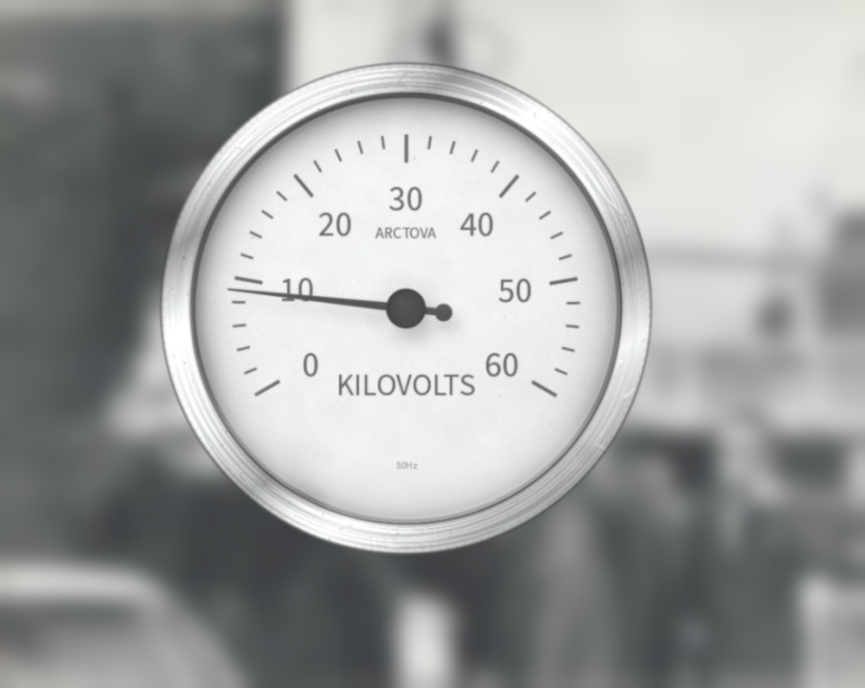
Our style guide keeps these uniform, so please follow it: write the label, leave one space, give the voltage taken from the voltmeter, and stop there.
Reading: 9 kV
